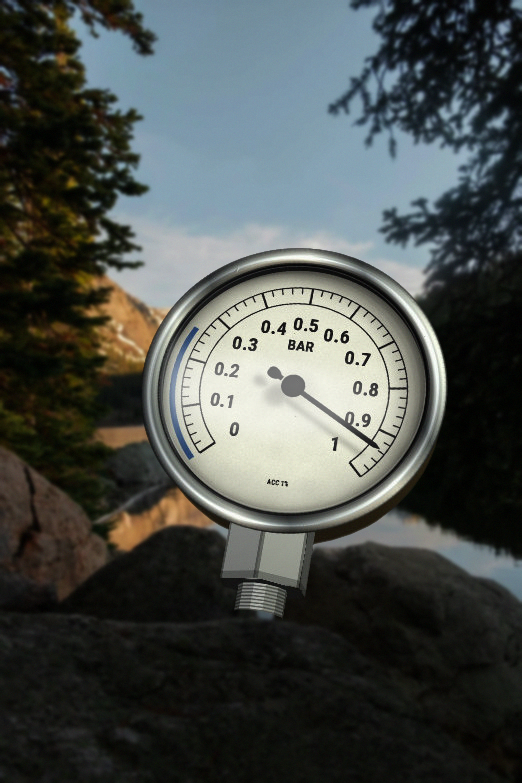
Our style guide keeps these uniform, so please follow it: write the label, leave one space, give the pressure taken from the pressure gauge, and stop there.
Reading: 0.94 bar
